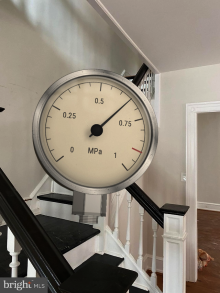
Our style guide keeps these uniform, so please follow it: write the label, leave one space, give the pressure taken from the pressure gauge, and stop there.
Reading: 0.65 MPa
